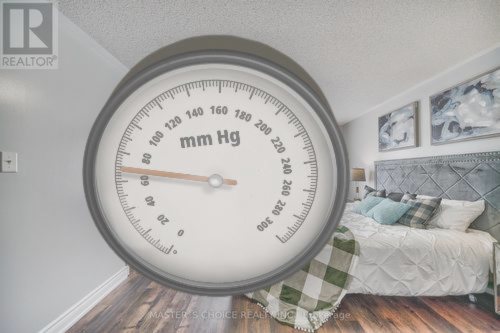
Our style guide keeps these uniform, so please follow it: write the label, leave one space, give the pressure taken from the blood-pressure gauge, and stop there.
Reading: 70 mmHg
